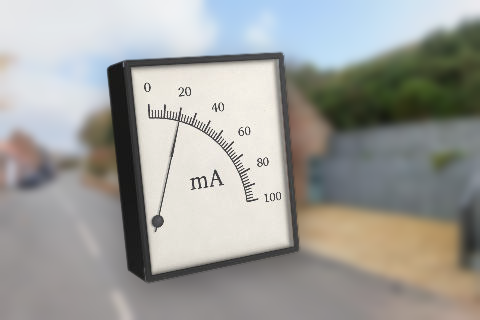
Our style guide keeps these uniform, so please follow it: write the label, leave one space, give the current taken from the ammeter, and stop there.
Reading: 20 mA
